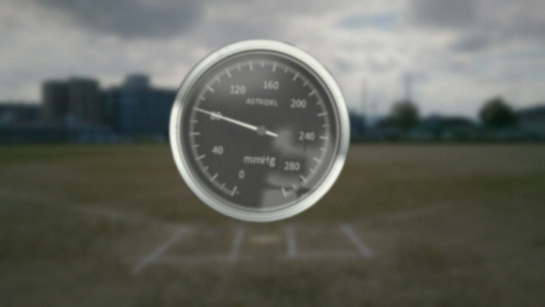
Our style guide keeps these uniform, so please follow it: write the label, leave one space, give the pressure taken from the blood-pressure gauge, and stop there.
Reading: 80 mmHg
